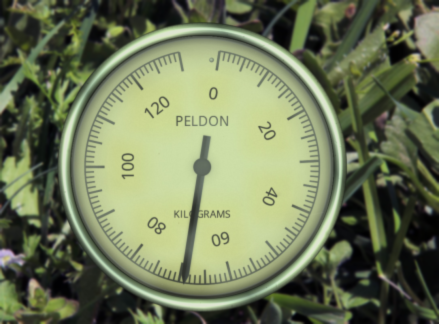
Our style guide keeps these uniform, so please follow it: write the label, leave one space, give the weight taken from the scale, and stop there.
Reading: 69 kg
